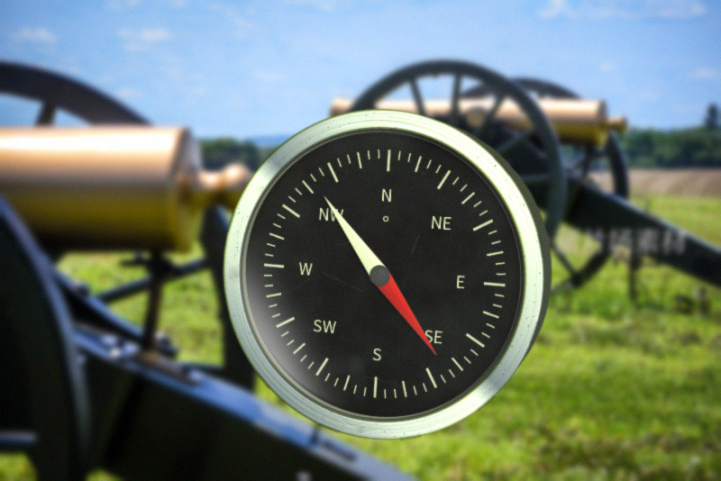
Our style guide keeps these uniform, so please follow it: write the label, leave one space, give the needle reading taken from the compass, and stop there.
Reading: 140 °
